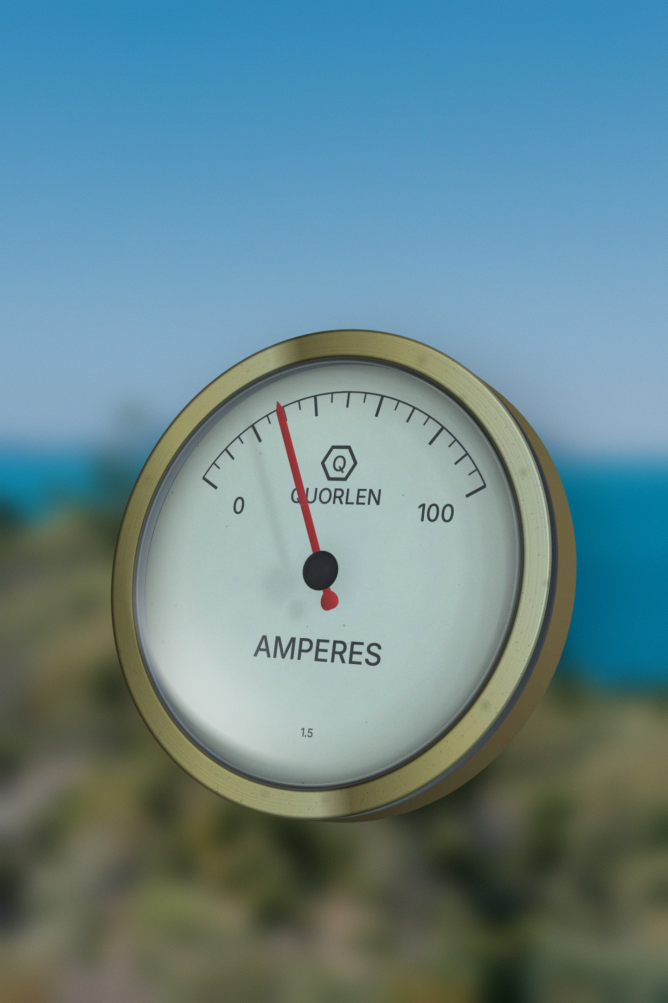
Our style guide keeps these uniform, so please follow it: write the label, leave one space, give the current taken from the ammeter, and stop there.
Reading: 30 A
